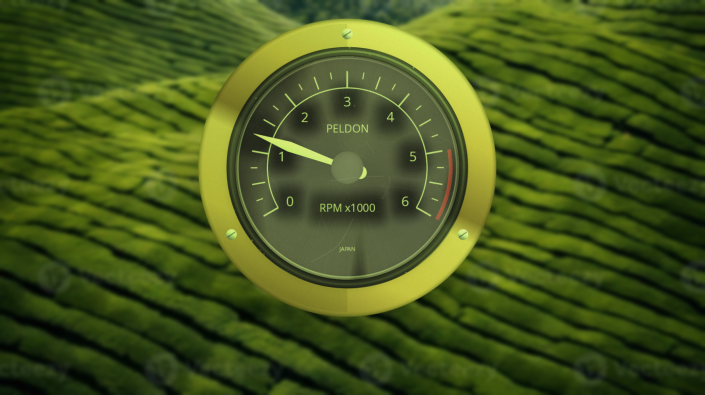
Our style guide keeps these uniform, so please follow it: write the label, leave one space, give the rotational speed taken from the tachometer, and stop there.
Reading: 1250 rpm
